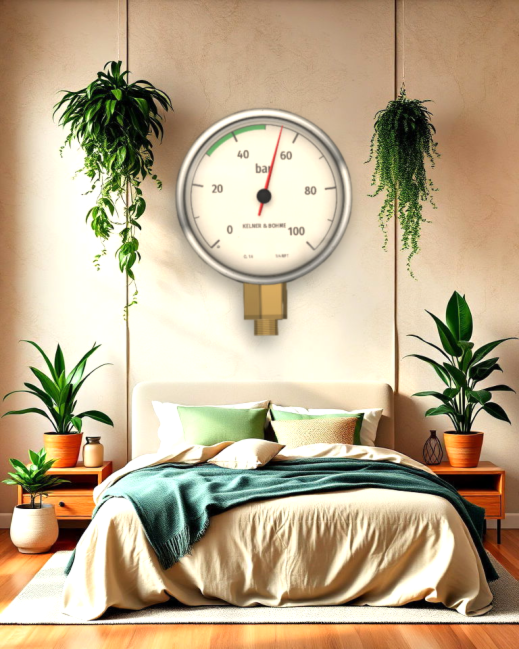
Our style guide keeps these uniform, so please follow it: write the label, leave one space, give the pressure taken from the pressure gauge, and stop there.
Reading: 55 bar
